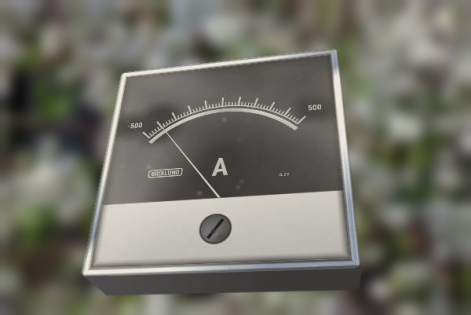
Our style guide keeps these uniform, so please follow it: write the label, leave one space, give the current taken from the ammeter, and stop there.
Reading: -400 A
